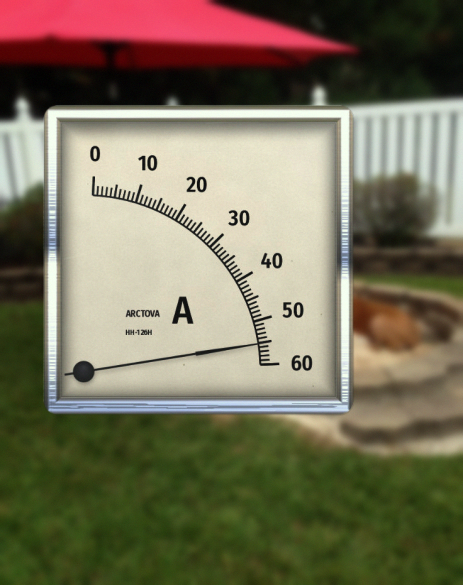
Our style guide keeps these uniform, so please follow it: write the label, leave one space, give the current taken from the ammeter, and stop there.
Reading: 55 A
